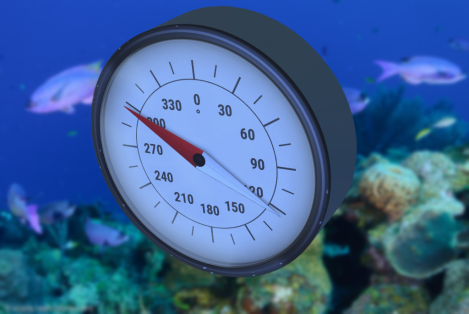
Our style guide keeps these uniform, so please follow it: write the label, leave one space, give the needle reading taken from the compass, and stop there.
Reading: 300 °
